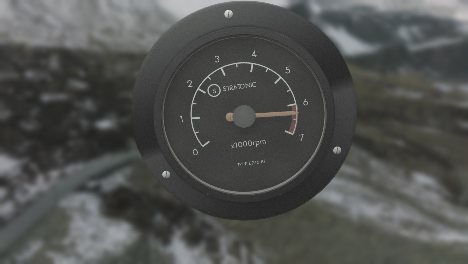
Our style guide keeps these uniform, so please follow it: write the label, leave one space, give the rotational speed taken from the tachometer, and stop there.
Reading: 6250 rpm
